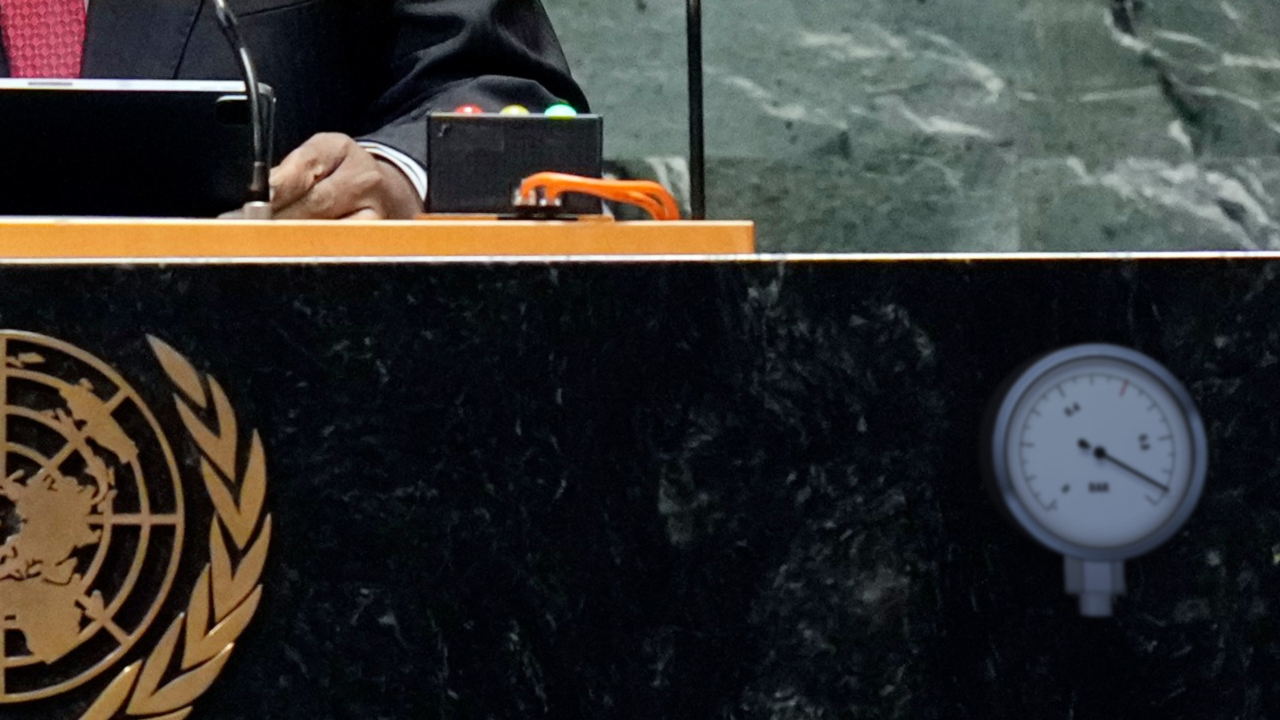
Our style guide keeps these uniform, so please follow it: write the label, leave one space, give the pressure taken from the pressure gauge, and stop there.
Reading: 0.95 bar
